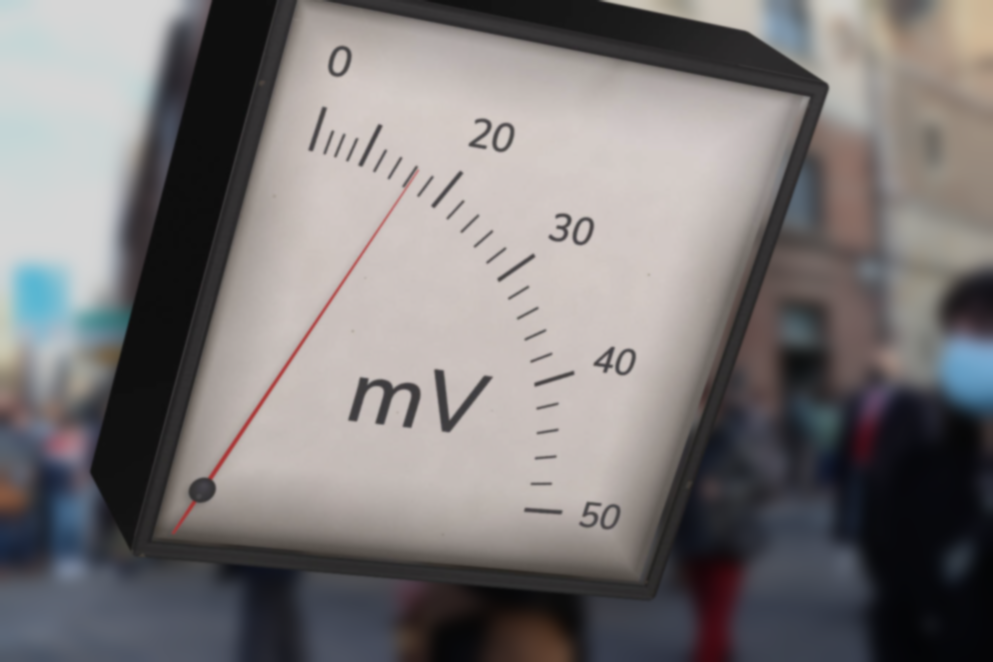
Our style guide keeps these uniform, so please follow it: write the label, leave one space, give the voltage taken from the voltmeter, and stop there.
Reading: 16 mV
